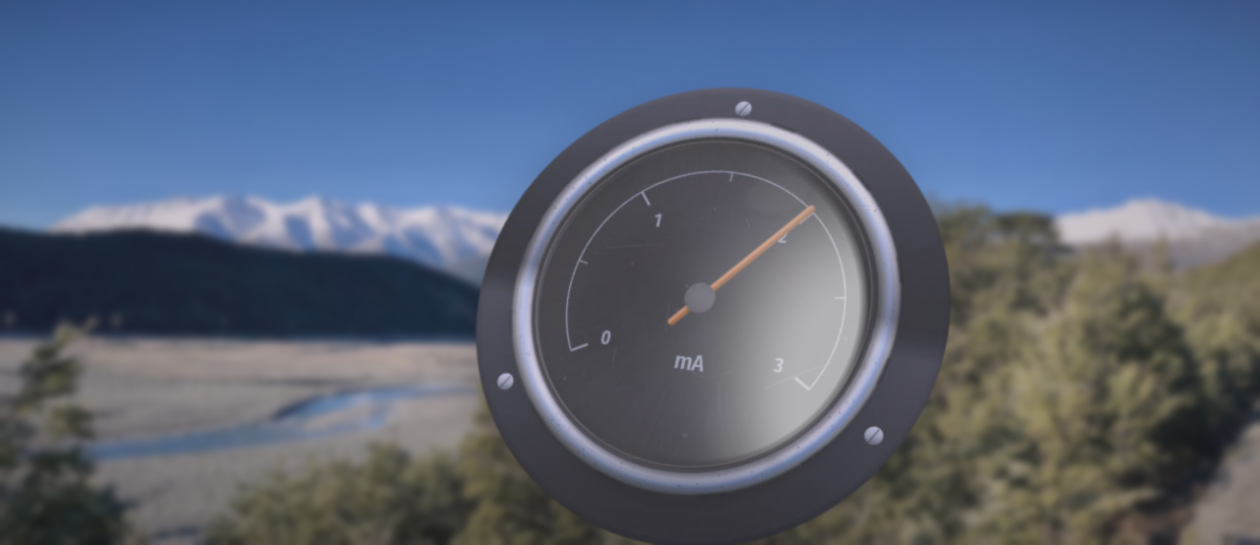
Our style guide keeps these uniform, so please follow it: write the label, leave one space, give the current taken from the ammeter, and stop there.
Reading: 2 mA
